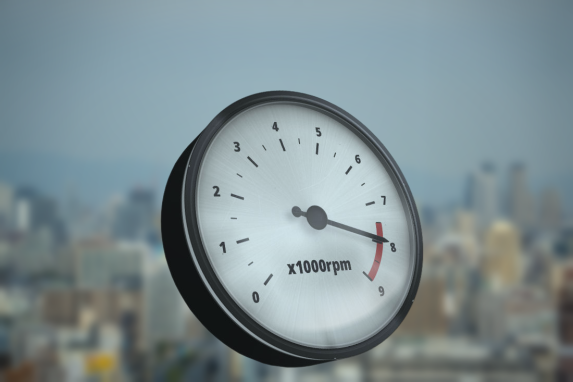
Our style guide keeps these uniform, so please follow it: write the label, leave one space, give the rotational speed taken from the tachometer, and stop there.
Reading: 8000 rpm
